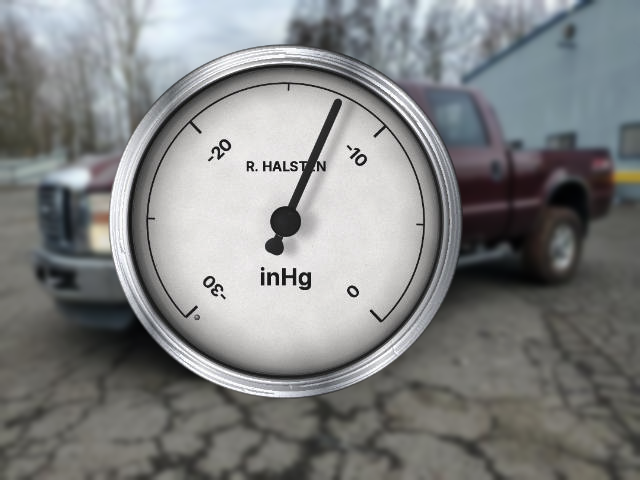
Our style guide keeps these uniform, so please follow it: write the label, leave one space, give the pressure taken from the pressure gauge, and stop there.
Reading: -12.5 inHg
